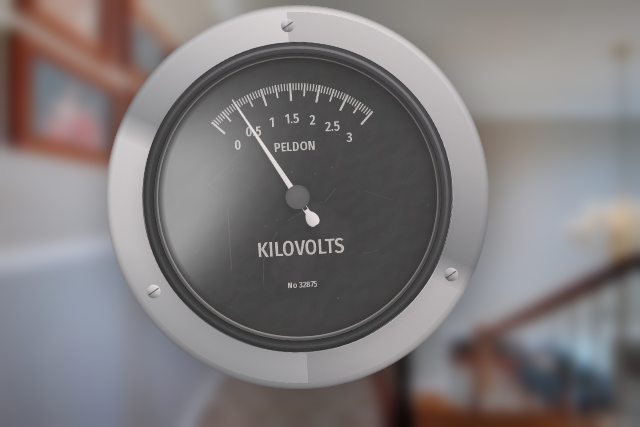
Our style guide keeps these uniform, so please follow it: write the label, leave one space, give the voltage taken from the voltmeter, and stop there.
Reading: 0.5 kV
